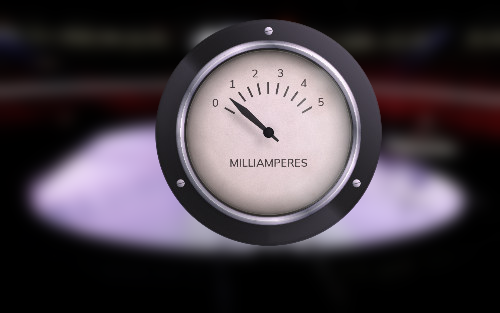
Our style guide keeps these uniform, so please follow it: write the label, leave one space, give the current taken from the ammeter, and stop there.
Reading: 0.5 mA
